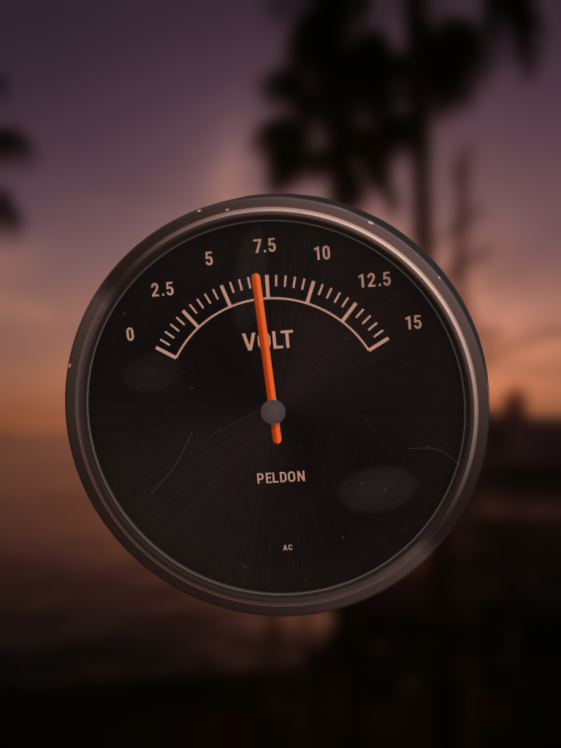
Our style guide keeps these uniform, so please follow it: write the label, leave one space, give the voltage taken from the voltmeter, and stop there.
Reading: 7 V
